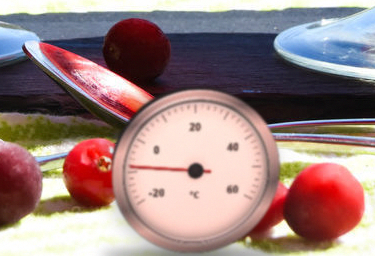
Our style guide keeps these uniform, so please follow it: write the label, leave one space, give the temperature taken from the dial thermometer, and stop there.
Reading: -8 °C
